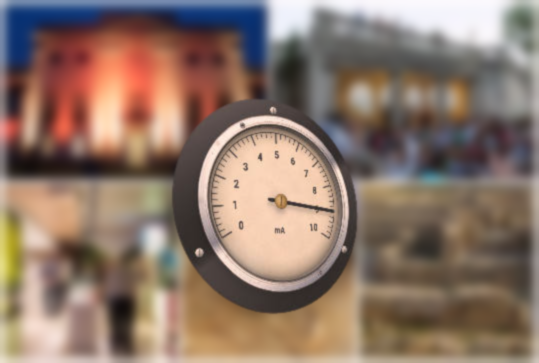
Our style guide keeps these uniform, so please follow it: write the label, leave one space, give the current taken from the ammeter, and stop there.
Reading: 9 mA
